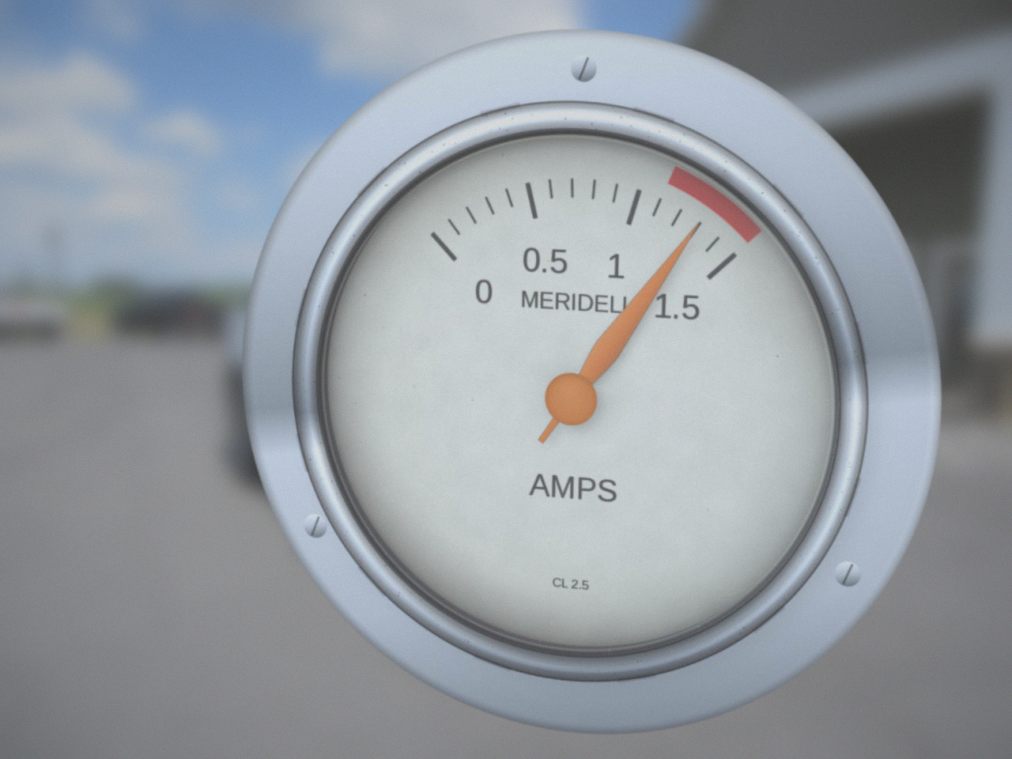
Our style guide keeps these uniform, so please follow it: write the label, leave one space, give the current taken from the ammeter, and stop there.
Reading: 1.3 A
